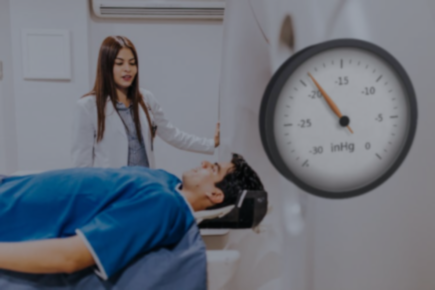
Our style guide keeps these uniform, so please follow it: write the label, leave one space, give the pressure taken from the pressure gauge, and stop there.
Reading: -19 inHg
